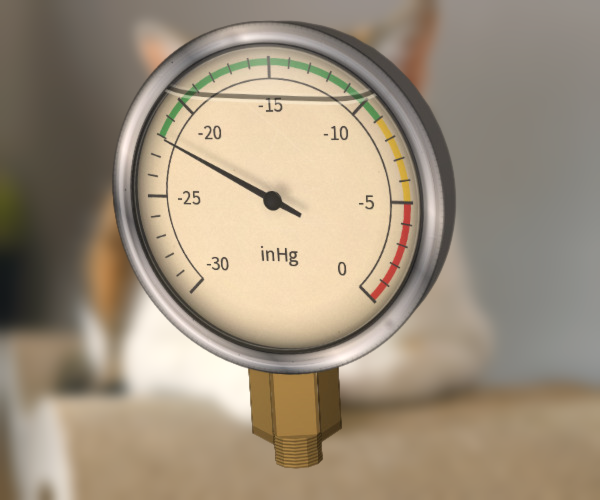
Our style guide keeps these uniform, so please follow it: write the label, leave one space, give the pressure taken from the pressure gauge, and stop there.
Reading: -22 inHg
